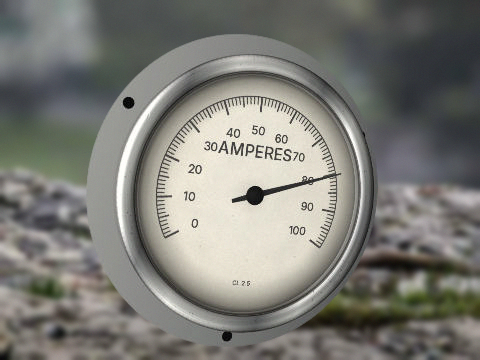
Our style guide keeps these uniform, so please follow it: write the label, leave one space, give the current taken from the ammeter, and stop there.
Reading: 80 A
